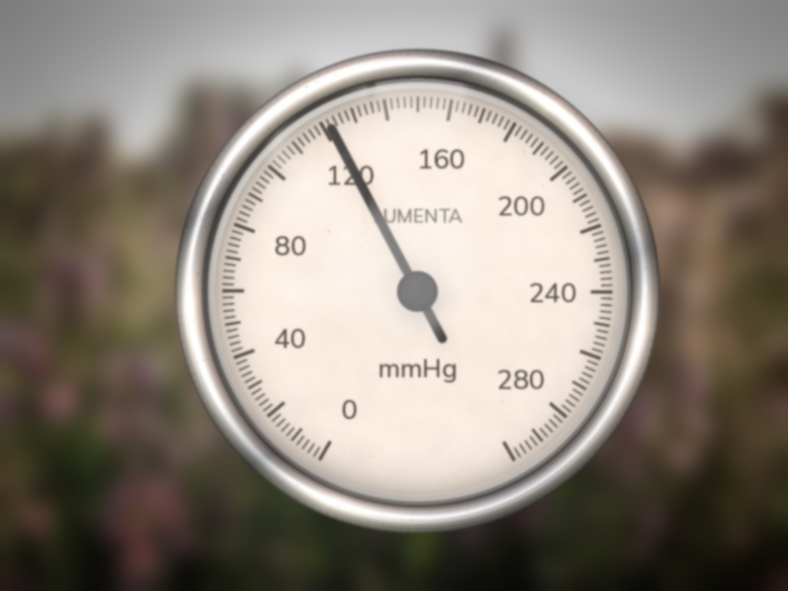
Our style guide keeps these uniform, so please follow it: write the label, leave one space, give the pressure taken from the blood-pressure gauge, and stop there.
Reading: 122 mmHg
